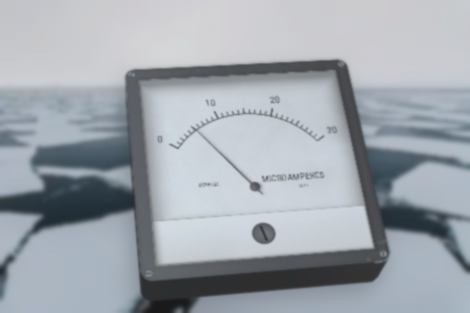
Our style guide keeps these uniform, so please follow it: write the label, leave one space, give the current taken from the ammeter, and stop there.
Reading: 5 µA
